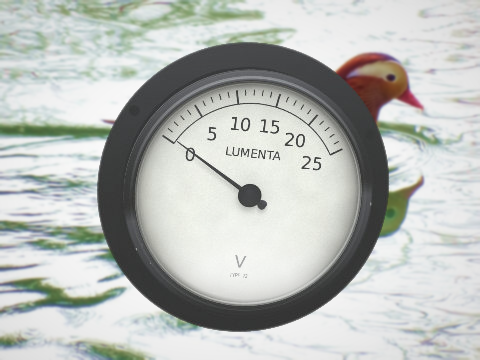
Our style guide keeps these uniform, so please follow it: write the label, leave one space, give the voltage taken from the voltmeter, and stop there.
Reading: 0.5 V
